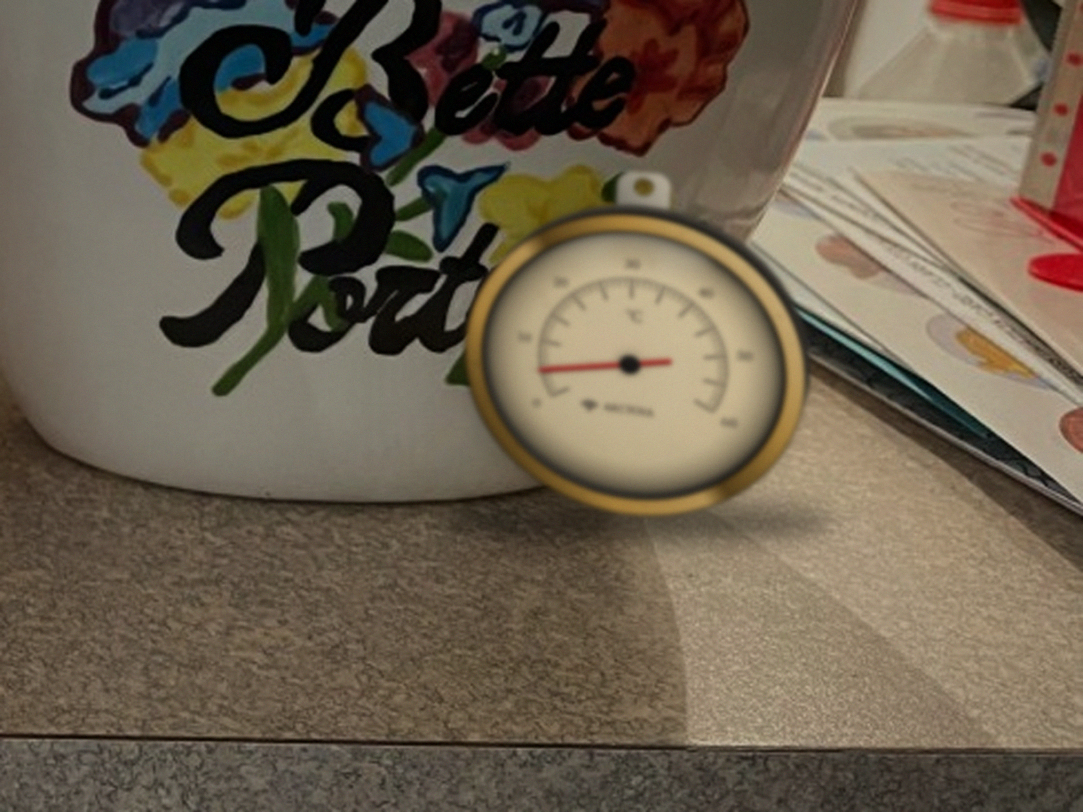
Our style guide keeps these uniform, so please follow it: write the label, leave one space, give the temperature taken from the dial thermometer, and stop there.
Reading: 5 °C
